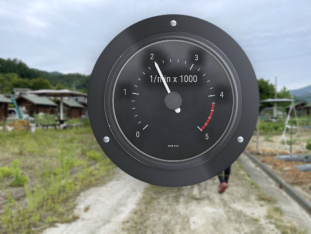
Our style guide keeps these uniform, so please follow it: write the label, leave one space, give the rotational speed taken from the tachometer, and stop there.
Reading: 2000 rpm
